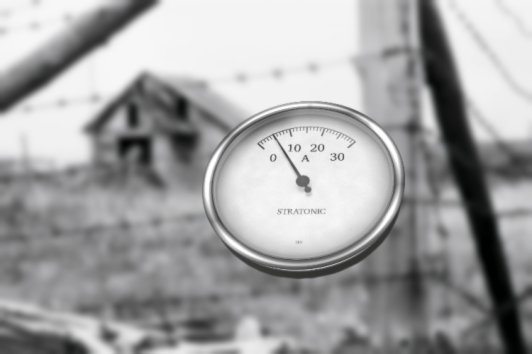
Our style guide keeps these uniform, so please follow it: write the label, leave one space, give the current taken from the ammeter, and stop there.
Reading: 5 A
